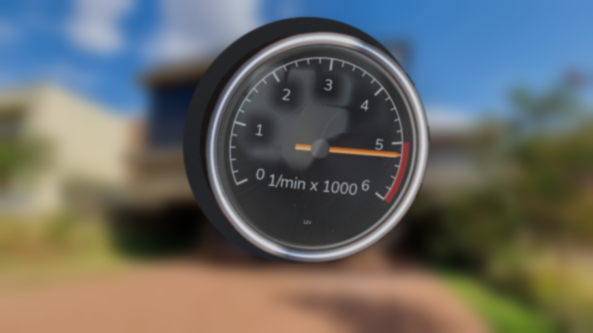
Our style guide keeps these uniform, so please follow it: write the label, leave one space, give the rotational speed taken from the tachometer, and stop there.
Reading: 5200 rpm
